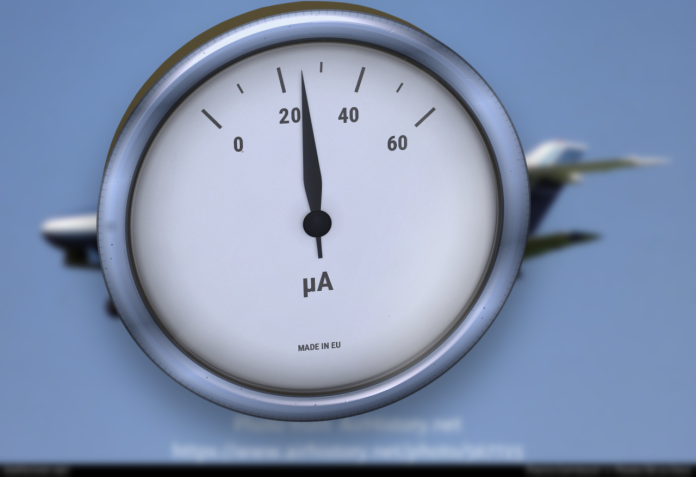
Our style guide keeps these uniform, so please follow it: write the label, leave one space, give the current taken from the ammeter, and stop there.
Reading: 25 µA
